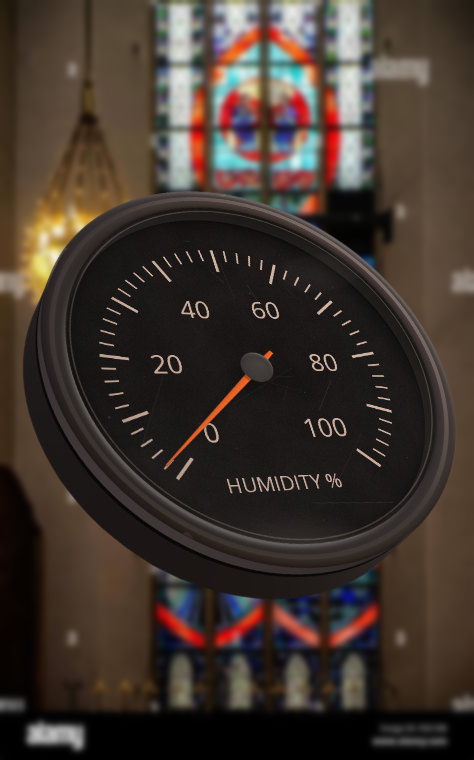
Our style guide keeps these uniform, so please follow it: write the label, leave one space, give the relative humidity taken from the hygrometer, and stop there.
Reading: 2 %
